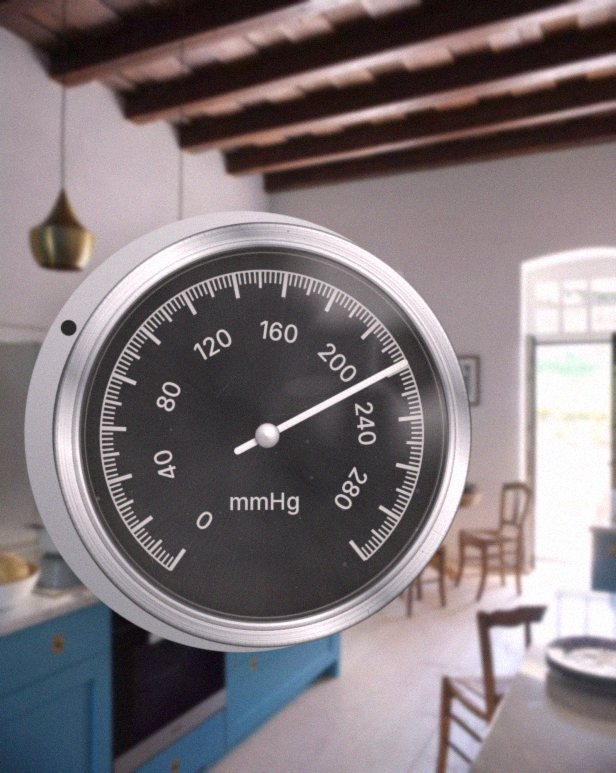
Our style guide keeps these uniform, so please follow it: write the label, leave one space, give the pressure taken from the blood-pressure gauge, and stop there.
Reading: 218 mmHg
